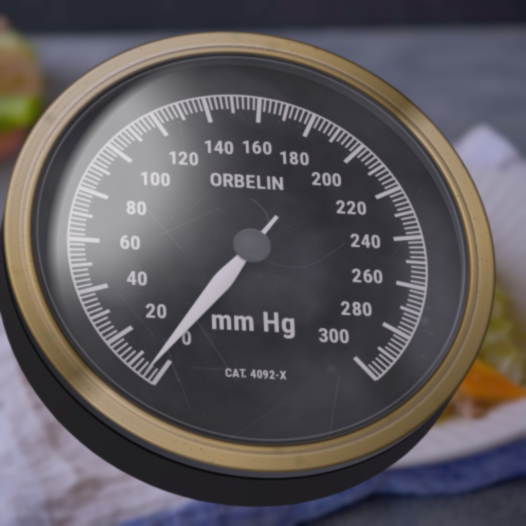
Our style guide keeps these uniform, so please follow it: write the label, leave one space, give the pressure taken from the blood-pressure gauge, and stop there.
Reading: 4 mmHg
